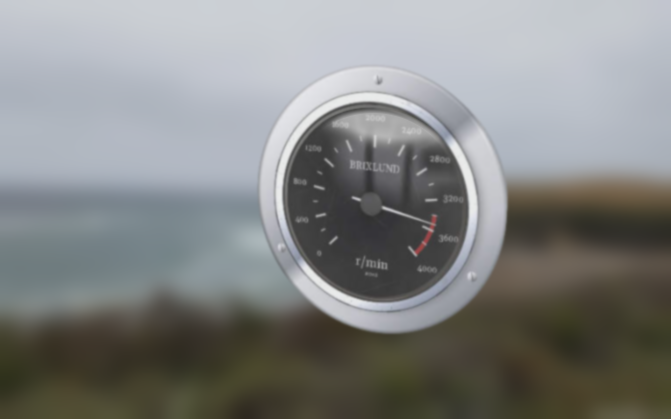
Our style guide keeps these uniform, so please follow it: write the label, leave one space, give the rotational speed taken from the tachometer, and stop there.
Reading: 3500 rpm
